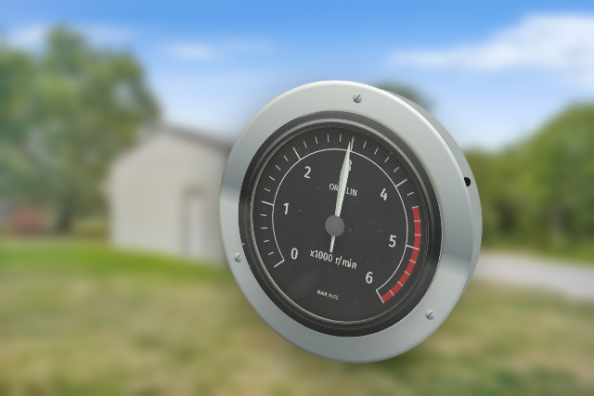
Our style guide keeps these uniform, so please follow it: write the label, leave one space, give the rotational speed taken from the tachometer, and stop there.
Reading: 3000 rpm
